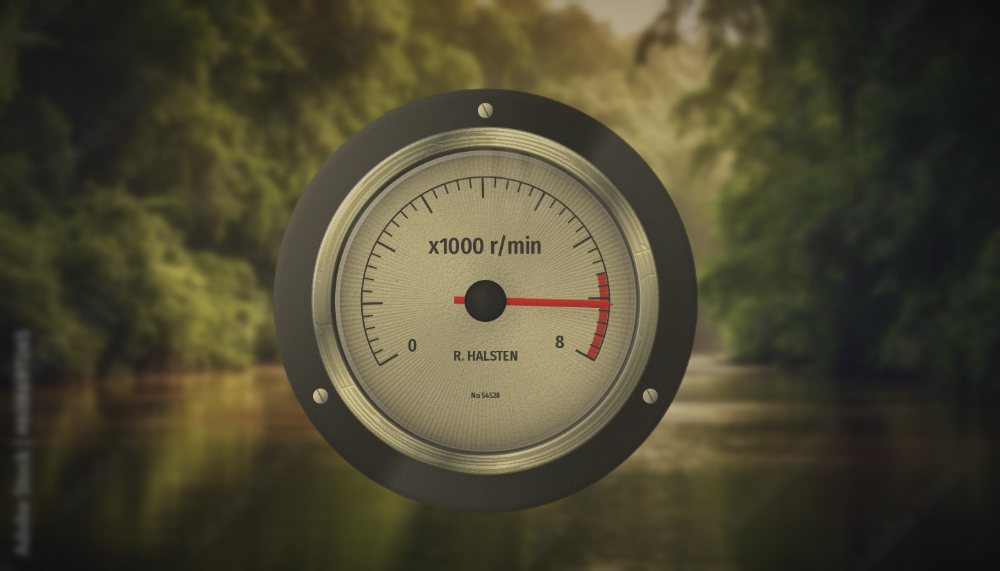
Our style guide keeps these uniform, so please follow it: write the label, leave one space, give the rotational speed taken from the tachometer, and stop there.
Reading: 7100 rpm
